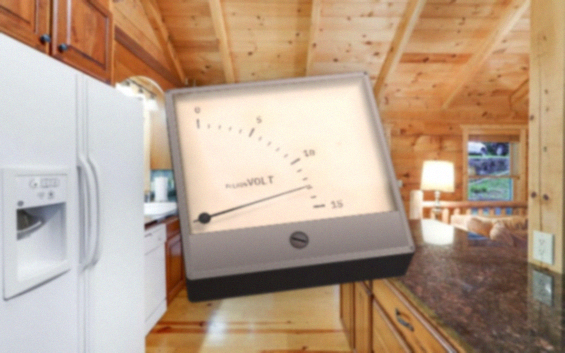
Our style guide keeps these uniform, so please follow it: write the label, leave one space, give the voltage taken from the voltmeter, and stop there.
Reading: 13 V
